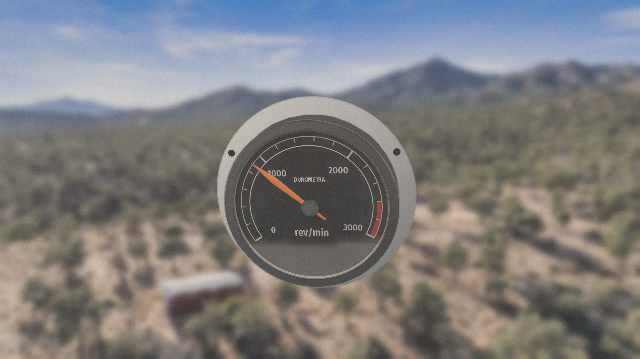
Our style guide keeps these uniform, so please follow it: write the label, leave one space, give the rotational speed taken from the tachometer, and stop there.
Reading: 900 rpm
